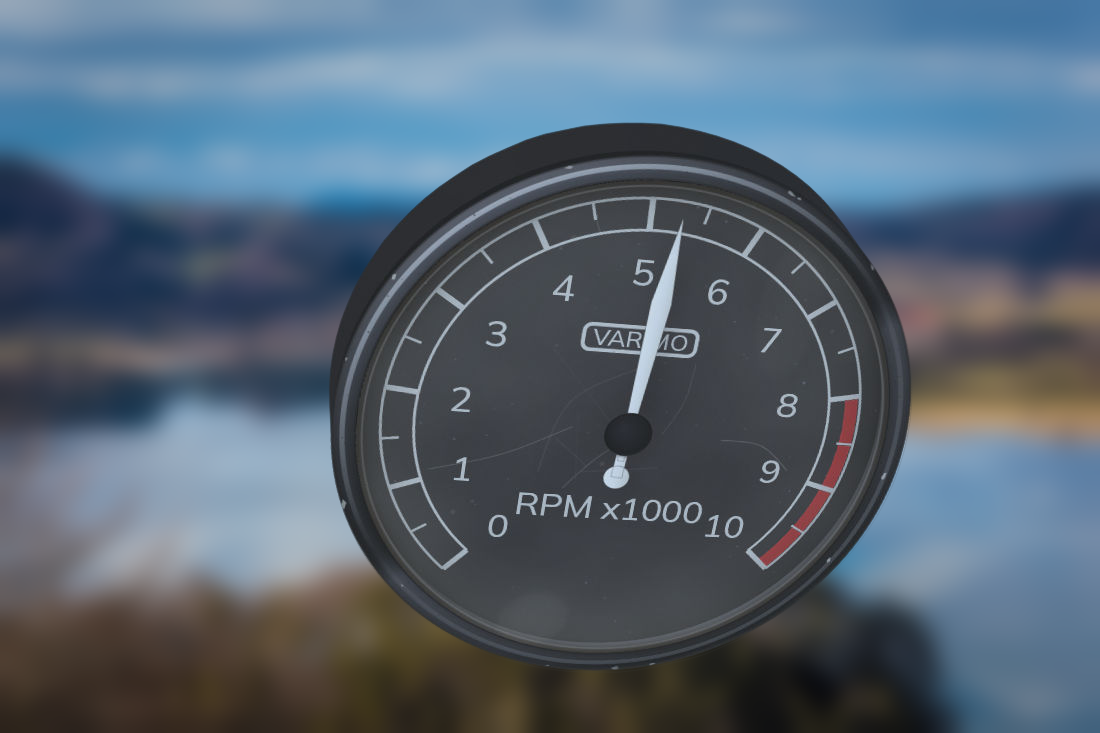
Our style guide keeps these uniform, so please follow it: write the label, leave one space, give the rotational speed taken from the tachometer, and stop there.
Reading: 5250 rpm
